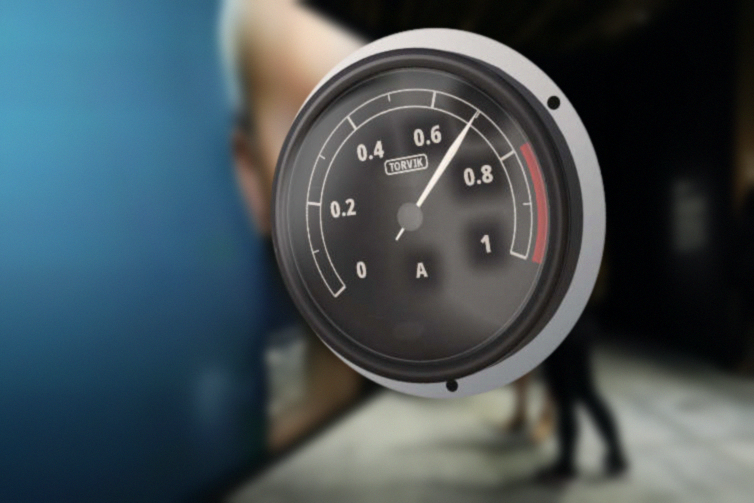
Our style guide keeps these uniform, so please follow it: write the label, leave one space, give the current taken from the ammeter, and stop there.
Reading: 0.7 A
